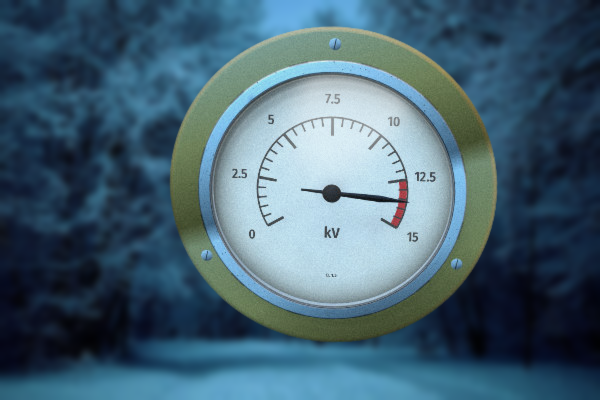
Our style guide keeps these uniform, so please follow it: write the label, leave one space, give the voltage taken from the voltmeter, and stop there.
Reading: 13.5 kV
